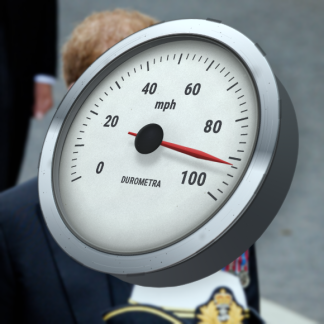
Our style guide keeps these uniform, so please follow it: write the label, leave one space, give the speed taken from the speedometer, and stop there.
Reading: 92 mph
